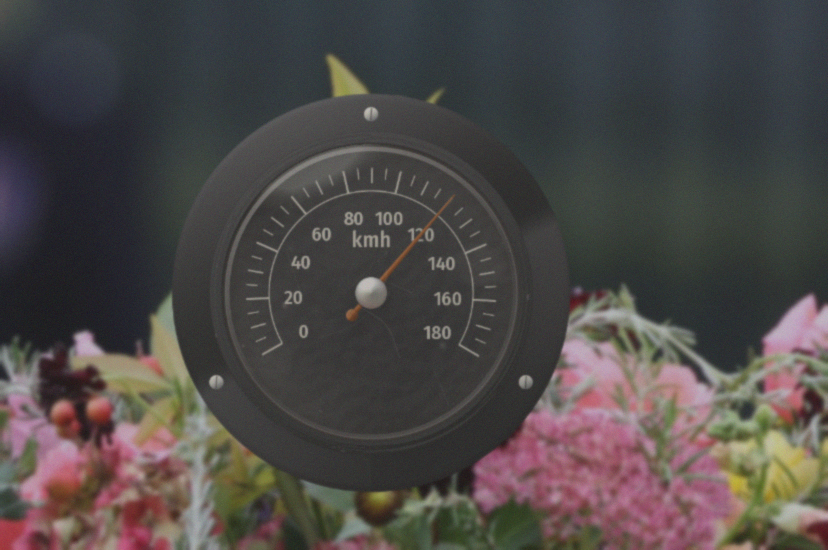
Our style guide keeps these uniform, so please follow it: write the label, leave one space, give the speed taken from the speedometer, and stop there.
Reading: 120 km/h
